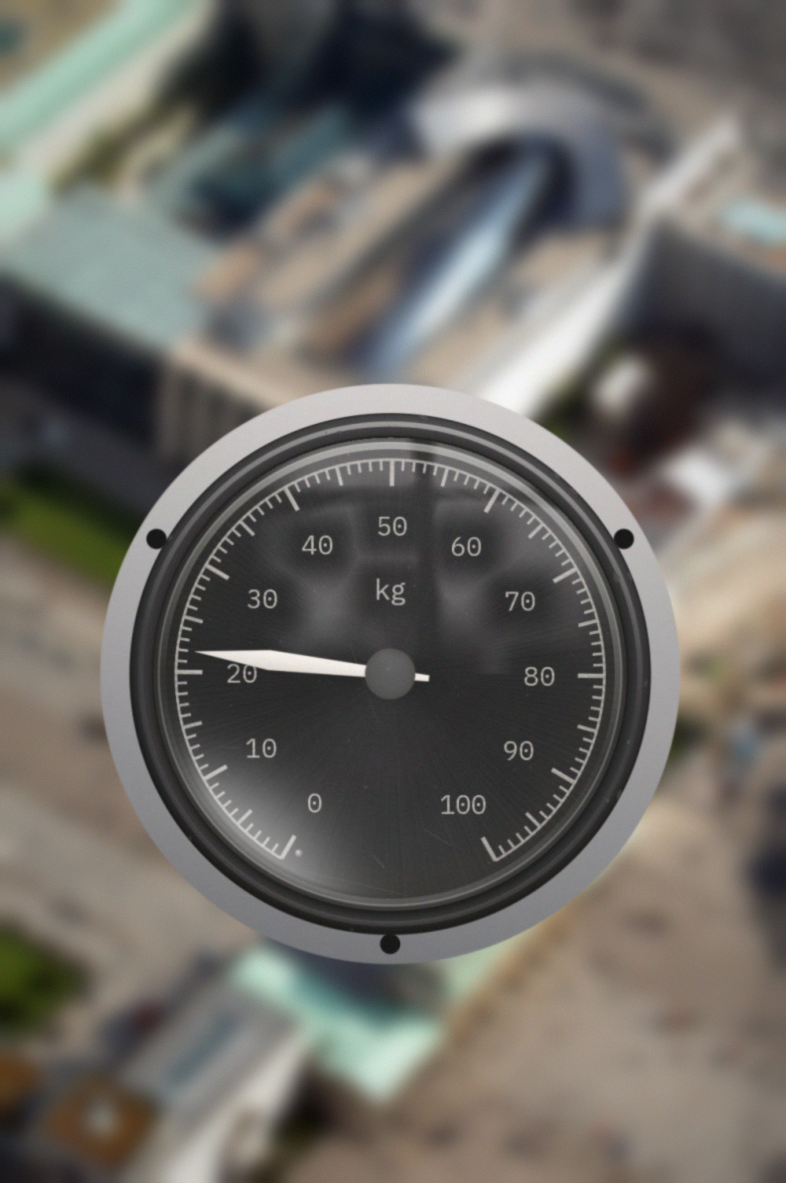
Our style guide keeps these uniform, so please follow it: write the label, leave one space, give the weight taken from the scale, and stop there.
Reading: 22 kg
